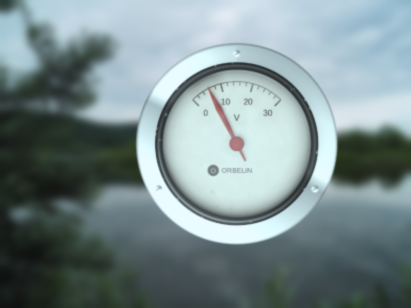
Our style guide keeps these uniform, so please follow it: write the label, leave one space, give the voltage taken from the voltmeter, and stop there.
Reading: 6 V
